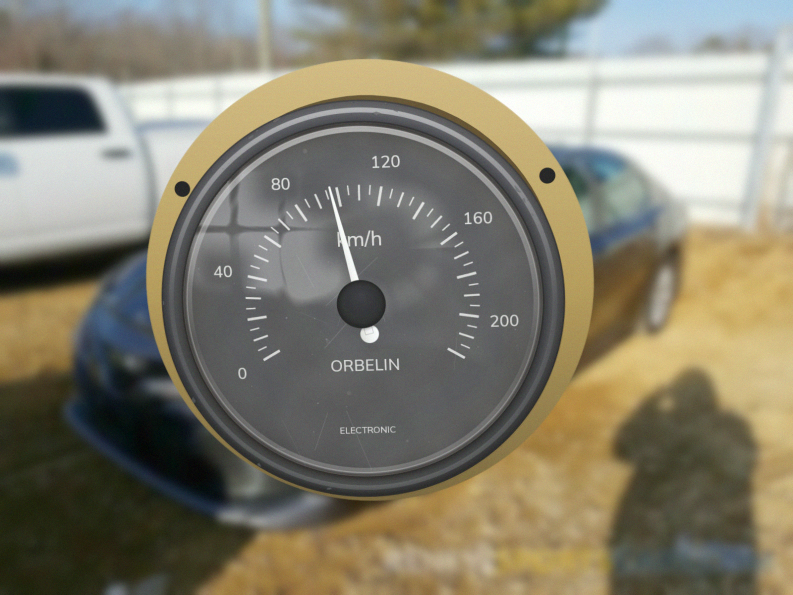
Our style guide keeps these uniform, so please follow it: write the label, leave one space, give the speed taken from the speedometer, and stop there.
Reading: 97.5 km/h
